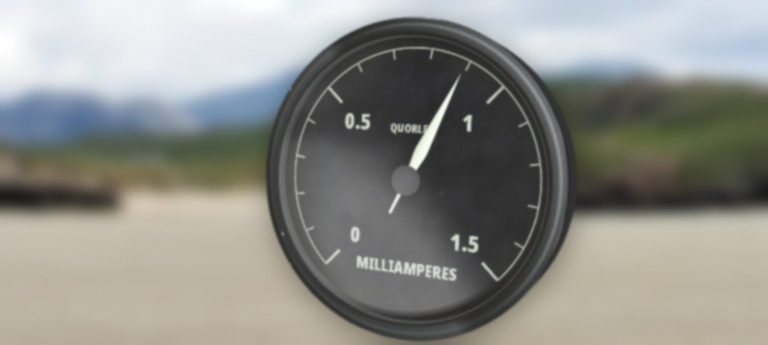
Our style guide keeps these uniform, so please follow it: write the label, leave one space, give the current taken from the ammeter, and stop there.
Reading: 0.9 mA
